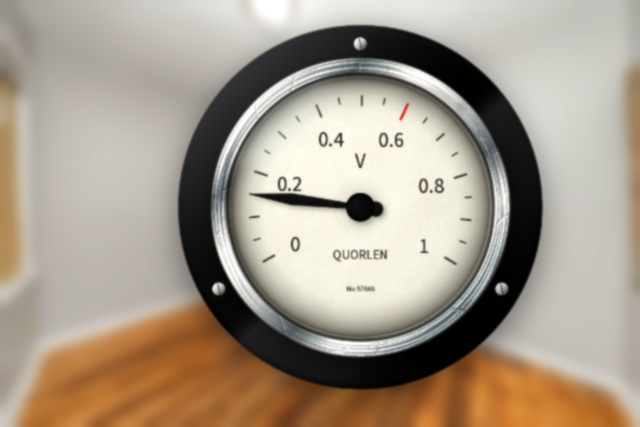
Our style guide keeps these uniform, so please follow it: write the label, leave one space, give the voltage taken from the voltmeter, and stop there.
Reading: 0.15 V
